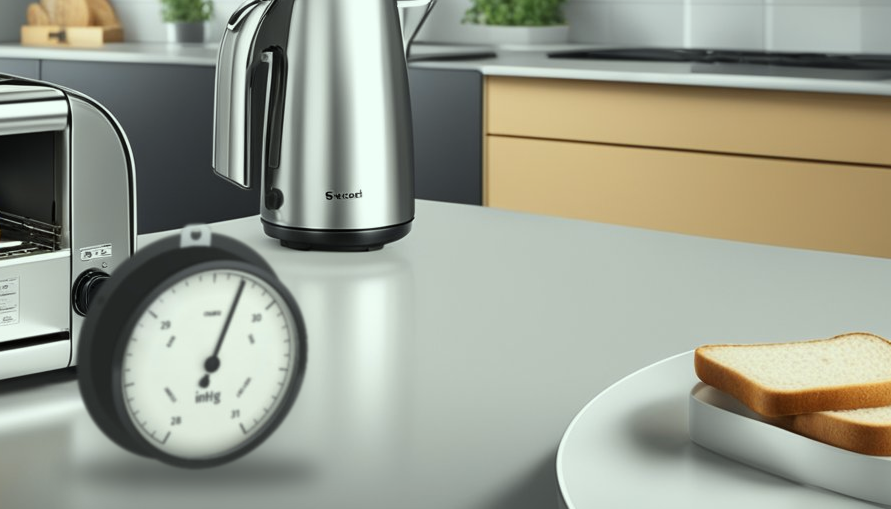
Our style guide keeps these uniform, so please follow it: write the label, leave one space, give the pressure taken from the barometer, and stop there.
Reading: 29.7 inHg
